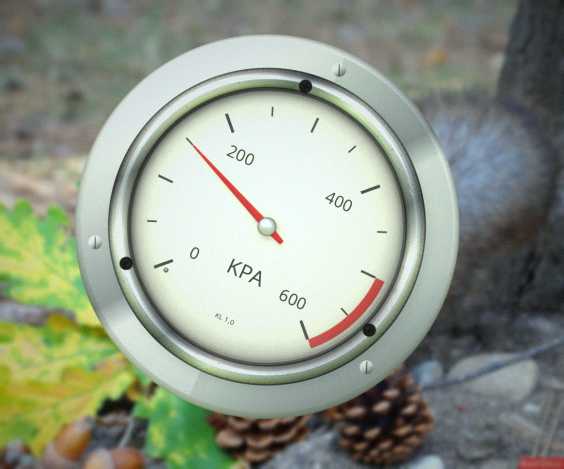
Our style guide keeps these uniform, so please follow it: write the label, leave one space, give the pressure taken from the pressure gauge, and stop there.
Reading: 150 kPa
